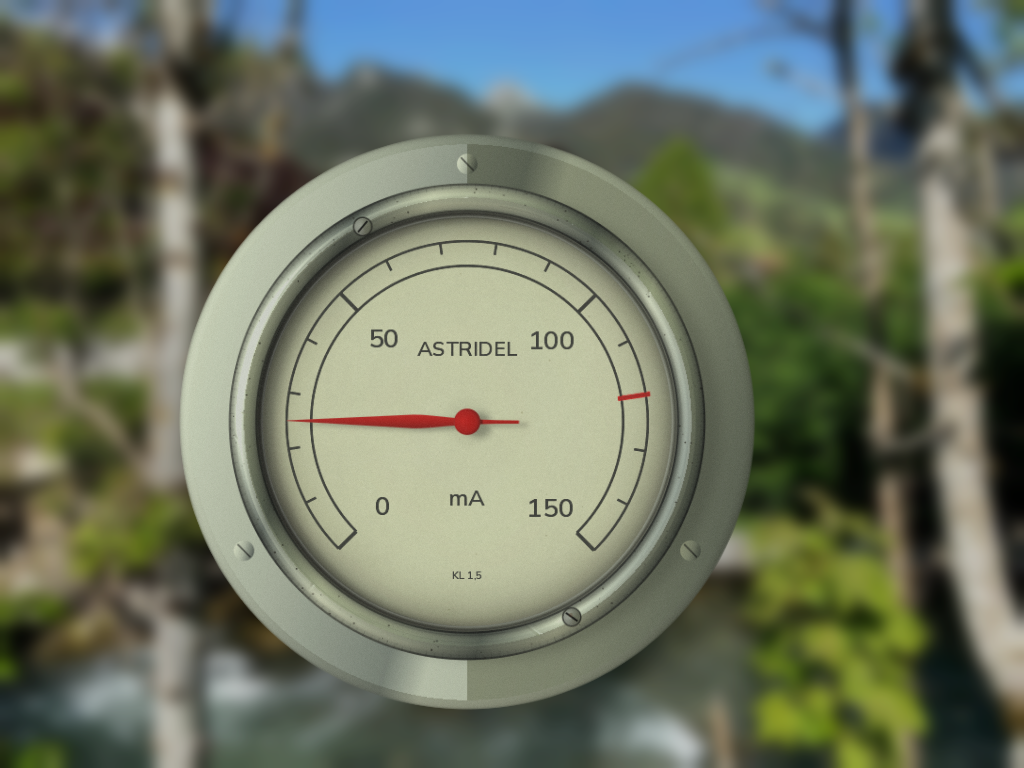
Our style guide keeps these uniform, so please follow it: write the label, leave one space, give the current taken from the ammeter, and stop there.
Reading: 25 mA
